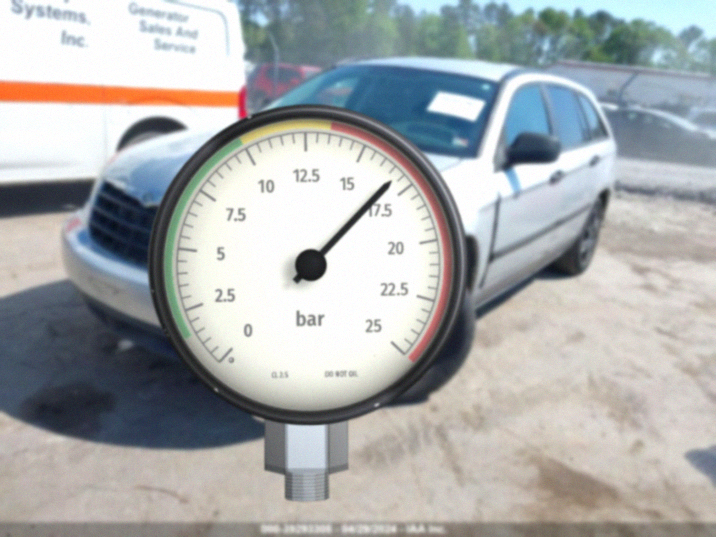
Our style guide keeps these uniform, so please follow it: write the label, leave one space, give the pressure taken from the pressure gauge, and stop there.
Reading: 16.75 bar
